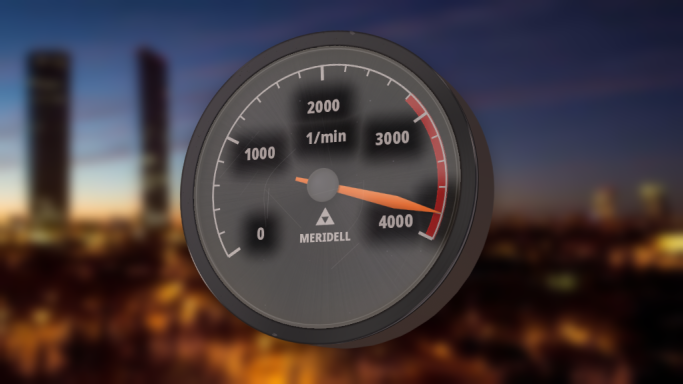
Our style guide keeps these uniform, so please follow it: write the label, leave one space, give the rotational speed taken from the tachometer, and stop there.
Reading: 3800 rpm
